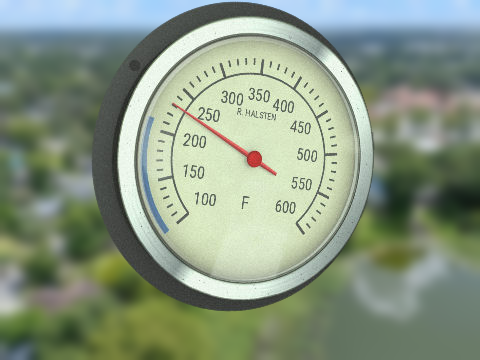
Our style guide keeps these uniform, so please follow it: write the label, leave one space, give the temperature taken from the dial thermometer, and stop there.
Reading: 230 °F
